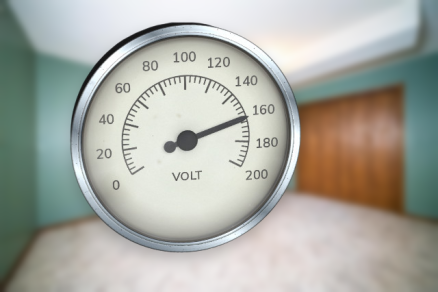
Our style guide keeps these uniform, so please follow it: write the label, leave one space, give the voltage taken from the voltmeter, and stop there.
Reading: 160 V
